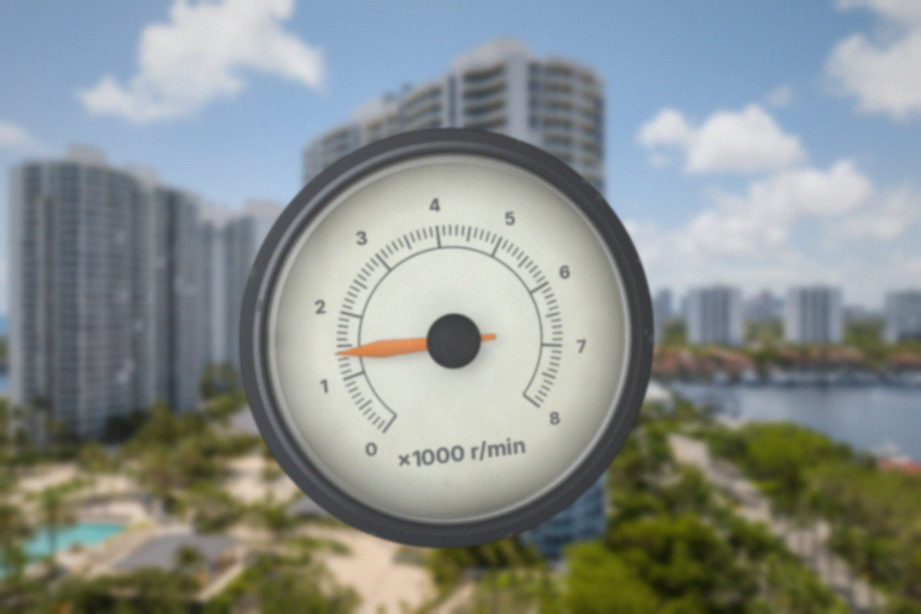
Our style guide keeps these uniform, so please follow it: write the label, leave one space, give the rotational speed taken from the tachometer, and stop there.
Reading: 1400 rpm
